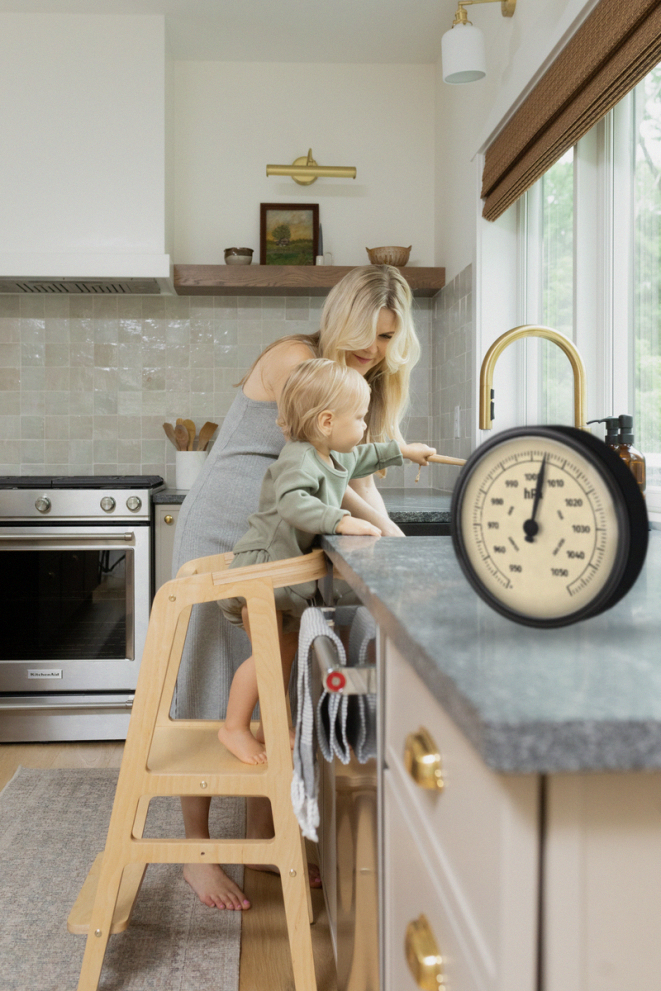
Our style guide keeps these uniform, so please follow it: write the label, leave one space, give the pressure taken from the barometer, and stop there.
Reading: 1005 hPa
